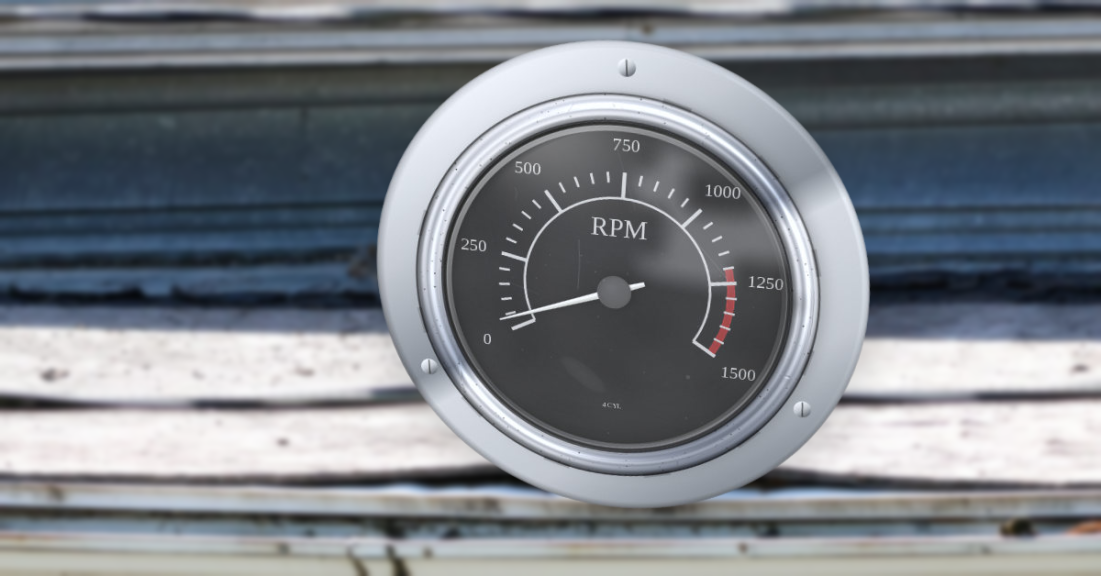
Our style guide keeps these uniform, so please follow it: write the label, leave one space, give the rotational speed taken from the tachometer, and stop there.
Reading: 50 rpm
